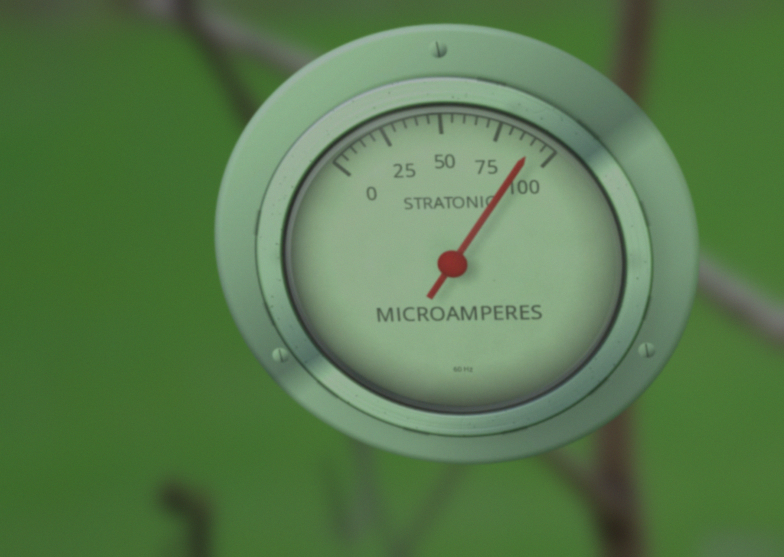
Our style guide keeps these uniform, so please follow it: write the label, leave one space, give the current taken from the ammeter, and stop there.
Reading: 90 µA
